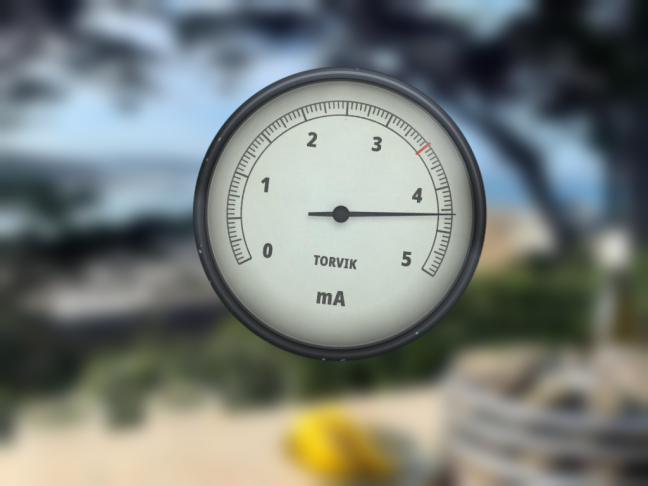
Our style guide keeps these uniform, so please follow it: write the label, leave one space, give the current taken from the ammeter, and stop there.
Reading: 4.3 mA
